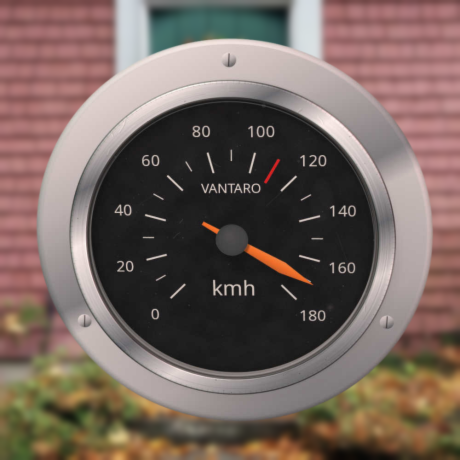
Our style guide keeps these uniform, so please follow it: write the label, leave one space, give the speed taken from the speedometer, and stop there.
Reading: 170 km/h
